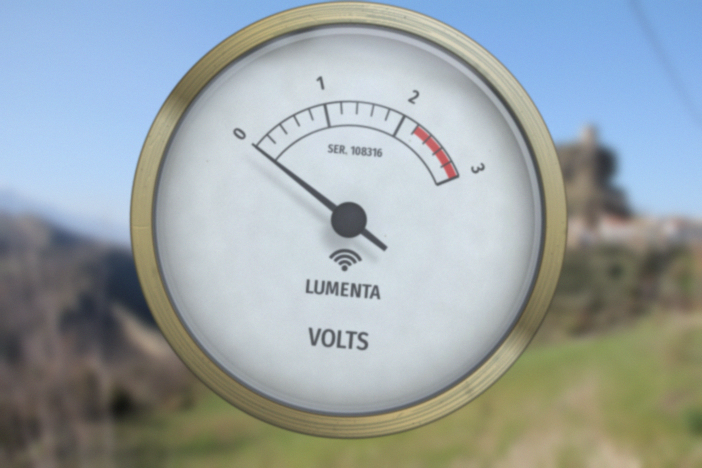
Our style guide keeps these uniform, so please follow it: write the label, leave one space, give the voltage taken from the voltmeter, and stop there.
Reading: 0 V
